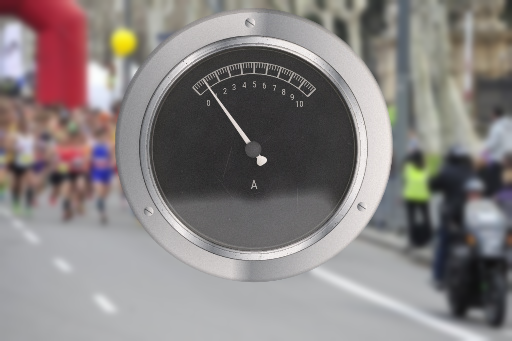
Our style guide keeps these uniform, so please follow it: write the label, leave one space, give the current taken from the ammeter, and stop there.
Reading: 1 A
